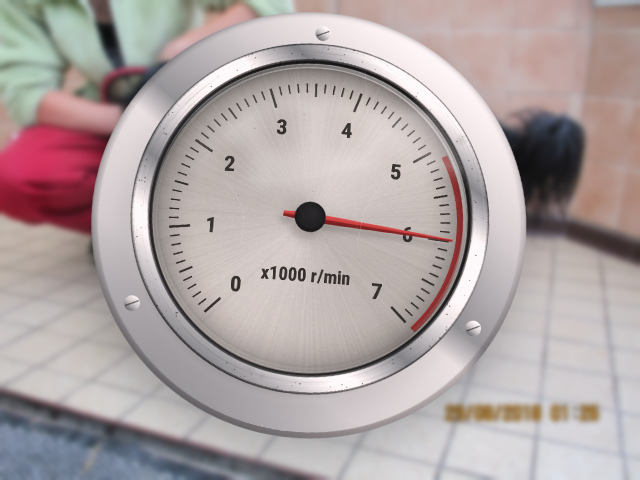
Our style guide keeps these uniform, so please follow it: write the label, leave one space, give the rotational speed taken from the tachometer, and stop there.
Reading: 6000 rpm
